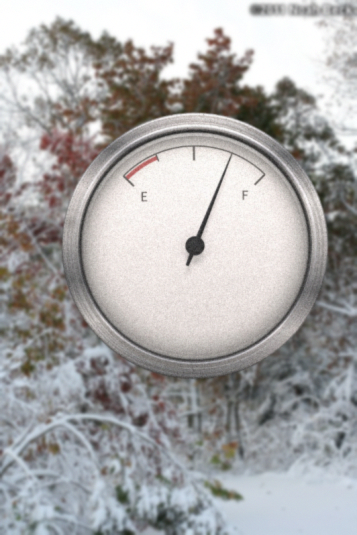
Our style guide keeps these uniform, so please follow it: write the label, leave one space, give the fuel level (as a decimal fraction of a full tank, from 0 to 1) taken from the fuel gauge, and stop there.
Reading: 0.75
